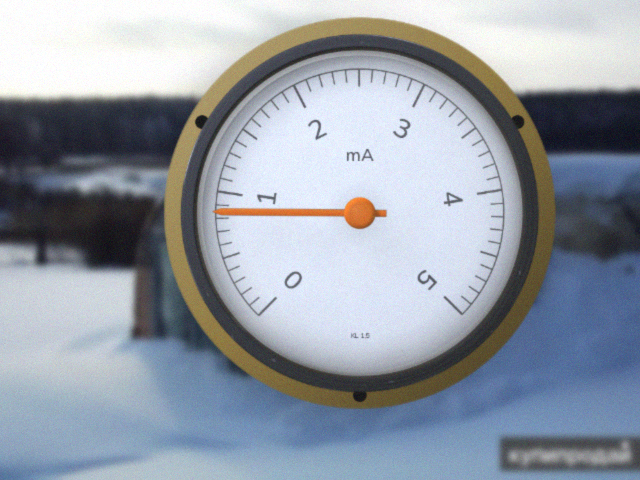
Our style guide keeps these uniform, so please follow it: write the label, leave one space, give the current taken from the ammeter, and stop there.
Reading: 0.85 mA
